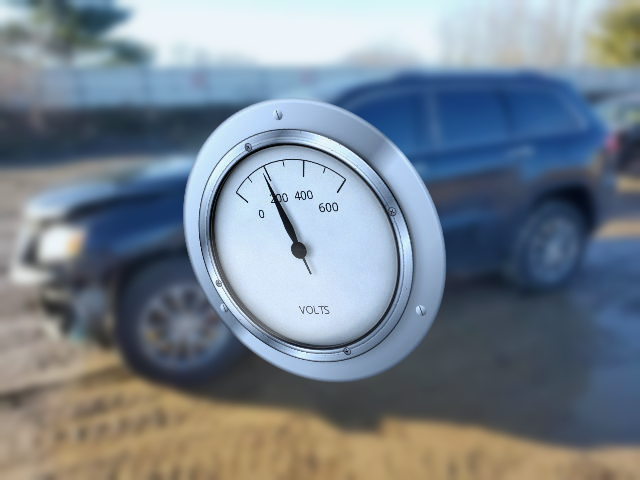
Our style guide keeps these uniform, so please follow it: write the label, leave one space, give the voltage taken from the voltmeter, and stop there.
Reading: 200 V
